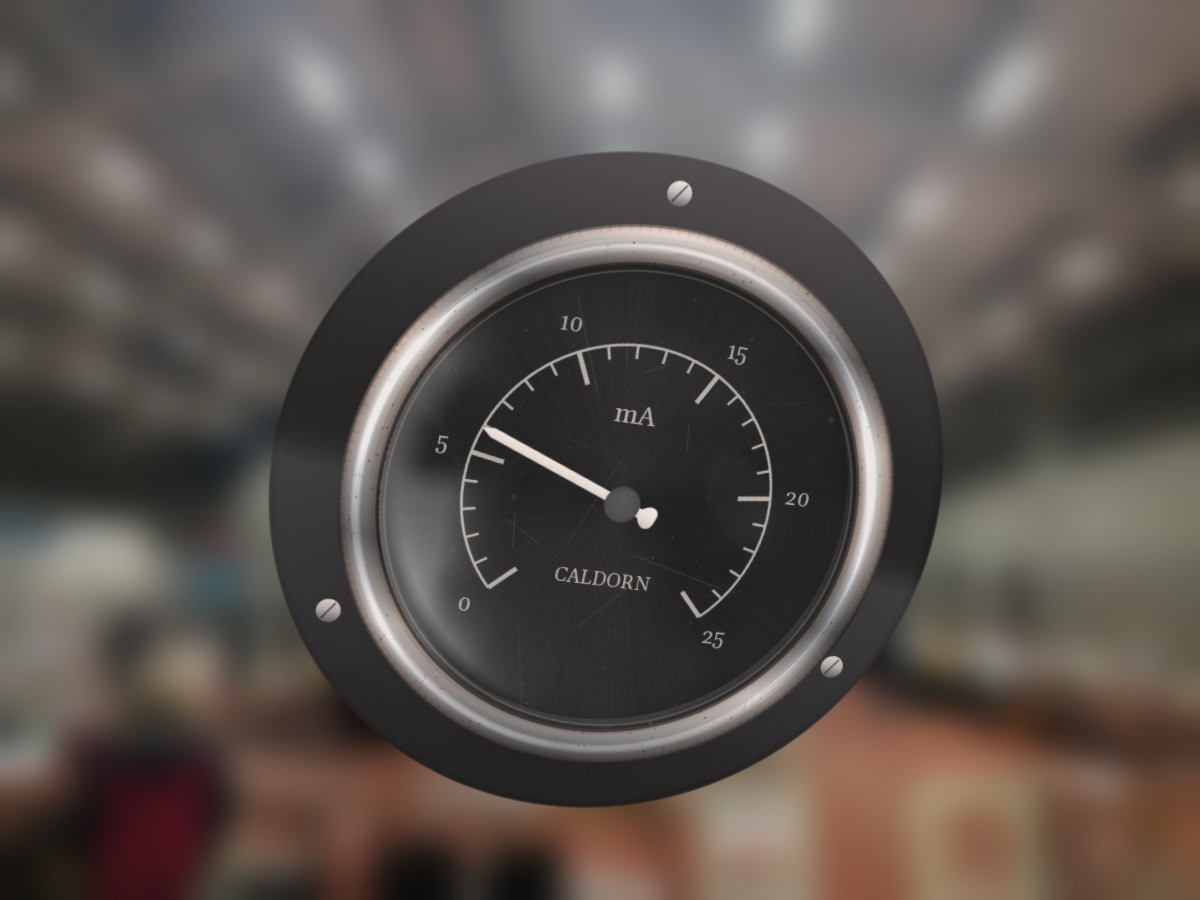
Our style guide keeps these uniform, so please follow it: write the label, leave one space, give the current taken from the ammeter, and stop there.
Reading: 6 mA
